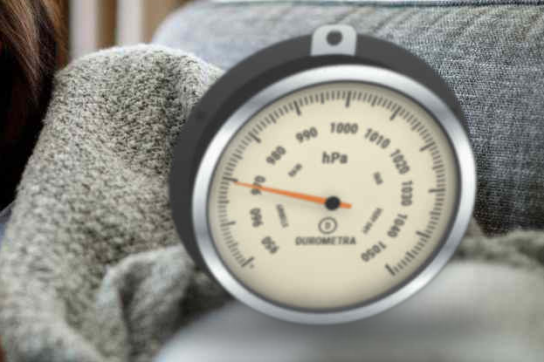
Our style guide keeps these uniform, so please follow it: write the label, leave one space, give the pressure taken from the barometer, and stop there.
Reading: 970 hPa
